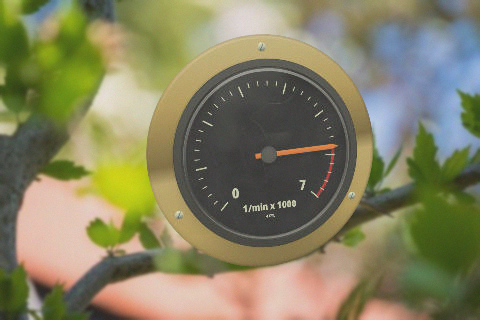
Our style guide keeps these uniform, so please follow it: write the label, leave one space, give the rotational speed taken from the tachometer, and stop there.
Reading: 5800 rpm
